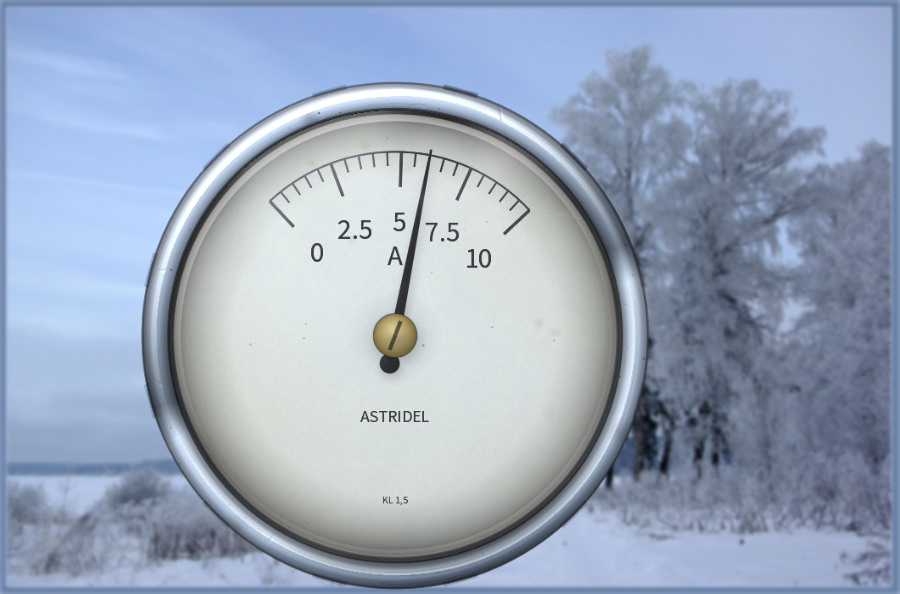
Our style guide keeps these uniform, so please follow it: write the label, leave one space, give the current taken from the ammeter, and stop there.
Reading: 6 A
